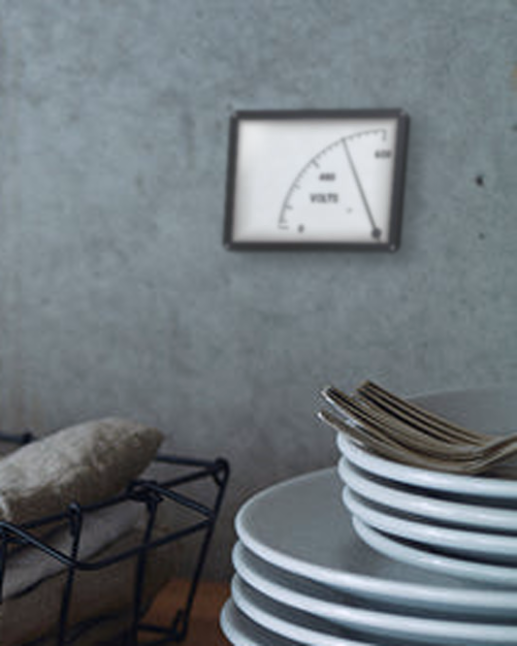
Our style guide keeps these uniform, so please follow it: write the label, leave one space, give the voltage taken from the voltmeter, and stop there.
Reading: 500 V
